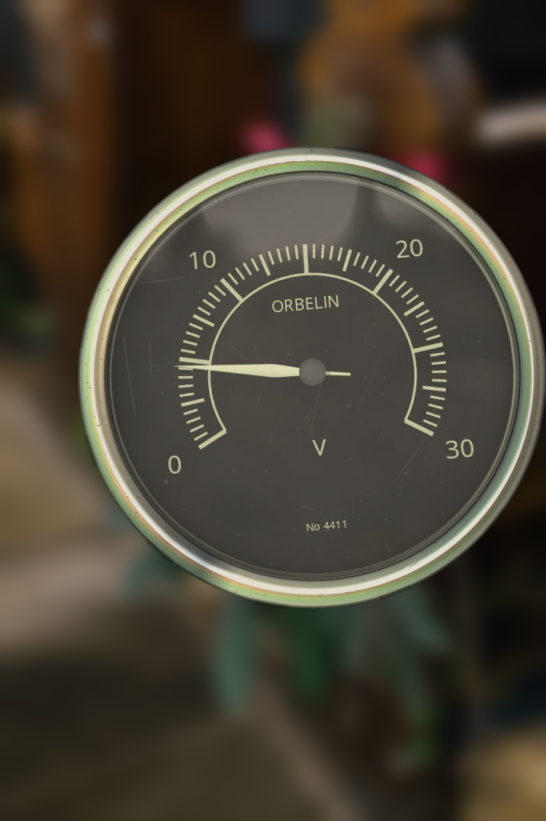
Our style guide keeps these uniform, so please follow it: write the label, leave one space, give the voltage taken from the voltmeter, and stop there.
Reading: 4.5 V
